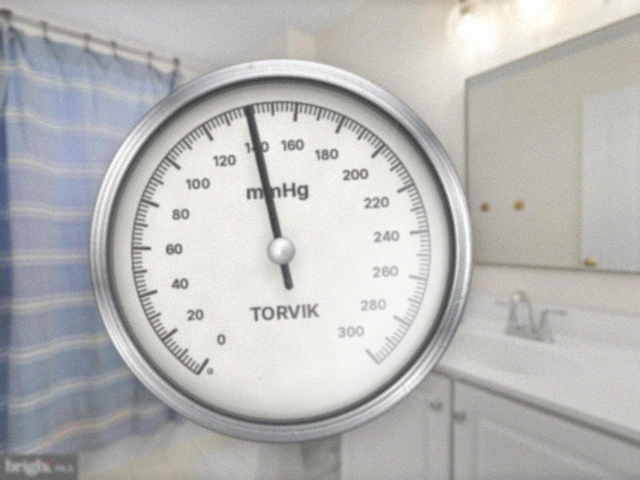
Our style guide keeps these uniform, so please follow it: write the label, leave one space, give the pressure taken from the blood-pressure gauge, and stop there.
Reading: 140 mmHg
